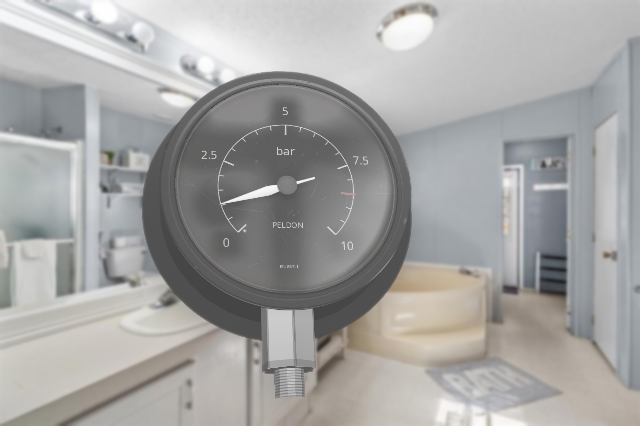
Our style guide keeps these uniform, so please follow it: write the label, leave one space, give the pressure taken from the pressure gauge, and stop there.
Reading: 1 bar
